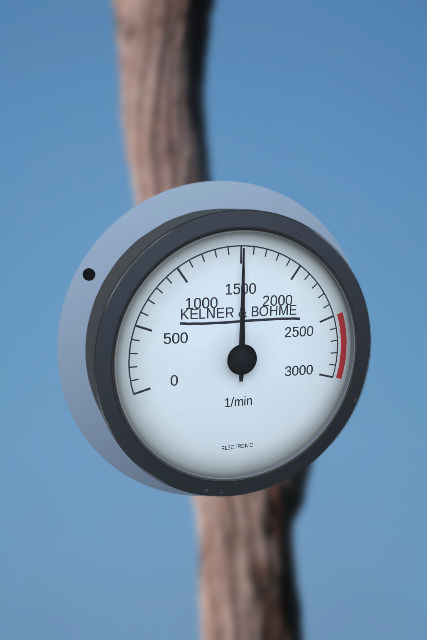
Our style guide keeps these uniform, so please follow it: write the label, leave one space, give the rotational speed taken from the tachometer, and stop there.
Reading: 1500 rpm
